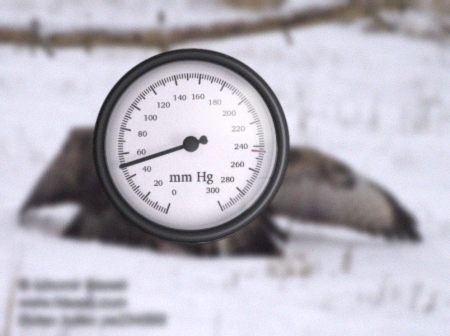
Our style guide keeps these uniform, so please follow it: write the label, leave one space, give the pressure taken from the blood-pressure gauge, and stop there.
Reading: 50 mmHg
